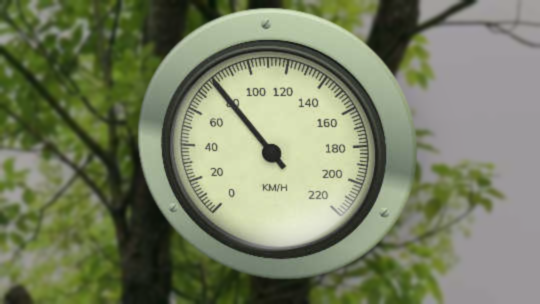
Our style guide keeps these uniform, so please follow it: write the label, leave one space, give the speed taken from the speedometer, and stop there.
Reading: 80 km/h
